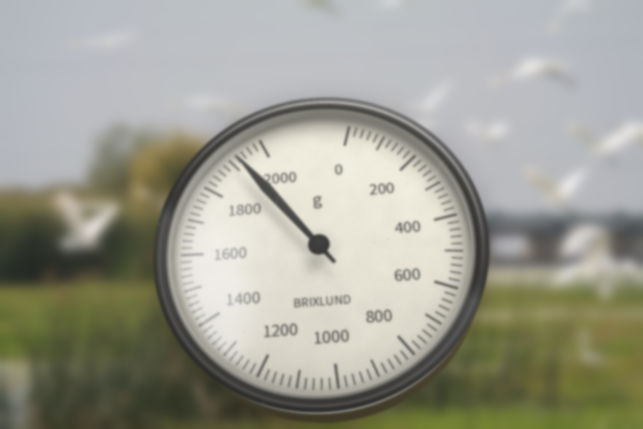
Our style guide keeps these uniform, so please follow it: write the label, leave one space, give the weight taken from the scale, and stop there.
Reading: 1920 g
